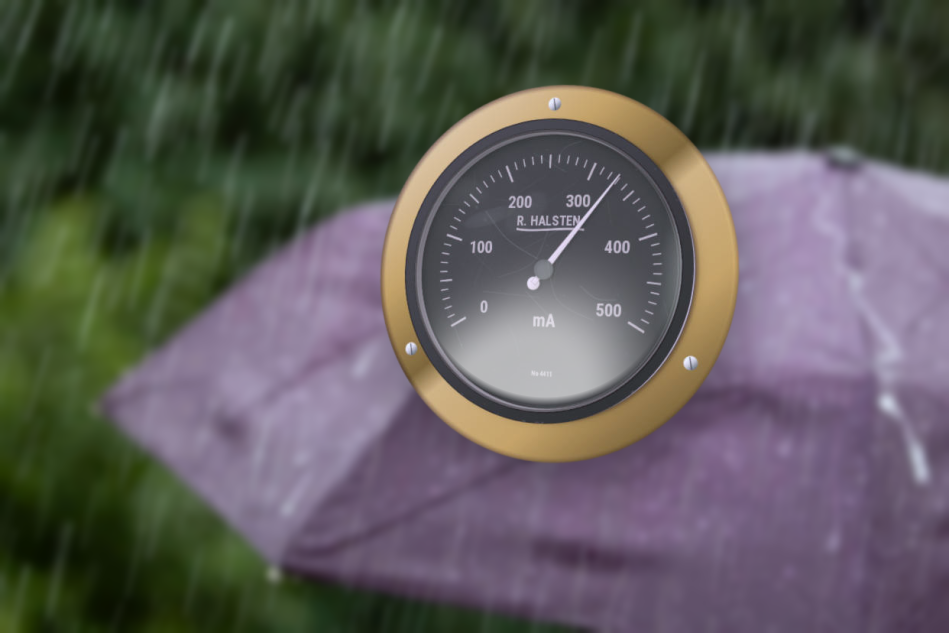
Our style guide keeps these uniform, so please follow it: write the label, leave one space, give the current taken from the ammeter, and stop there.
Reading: 330 mA
